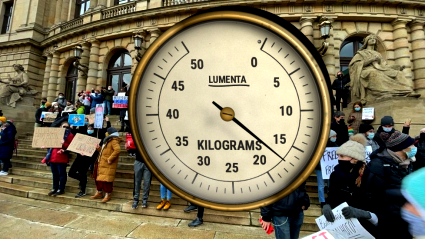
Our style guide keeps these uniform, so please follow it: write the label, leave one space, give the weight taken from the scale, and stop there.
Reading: 17 kg
